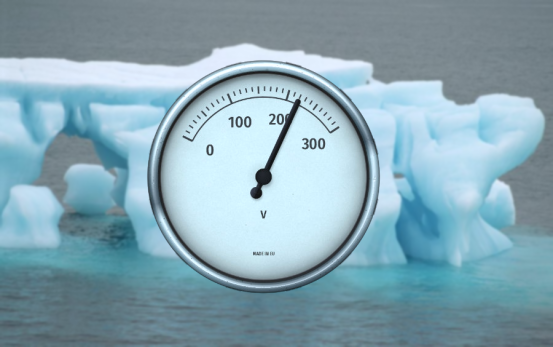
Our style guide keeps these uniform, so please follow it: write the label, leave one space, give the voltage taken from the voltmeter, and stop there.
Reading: 220 V
